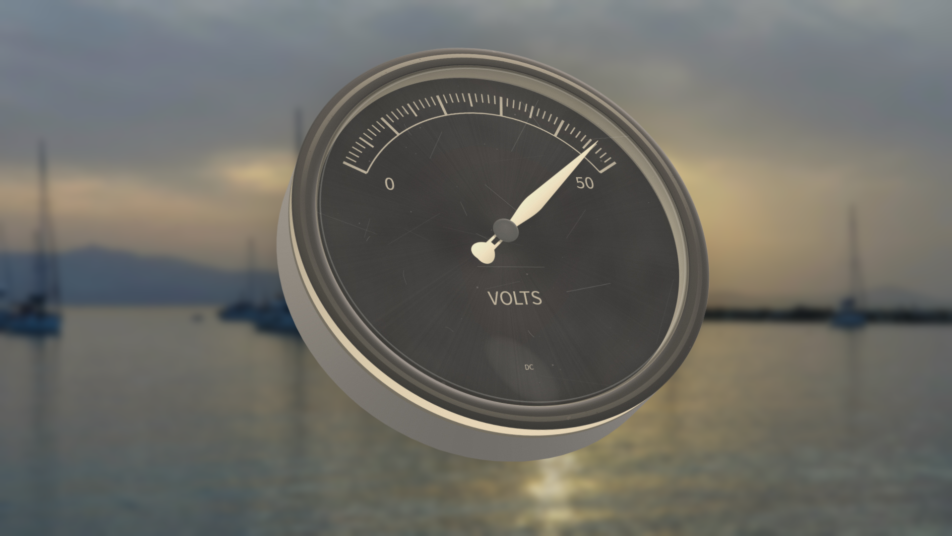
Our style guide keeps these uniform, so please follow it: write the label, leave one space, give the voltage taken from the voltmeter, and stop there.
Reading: 46 V
